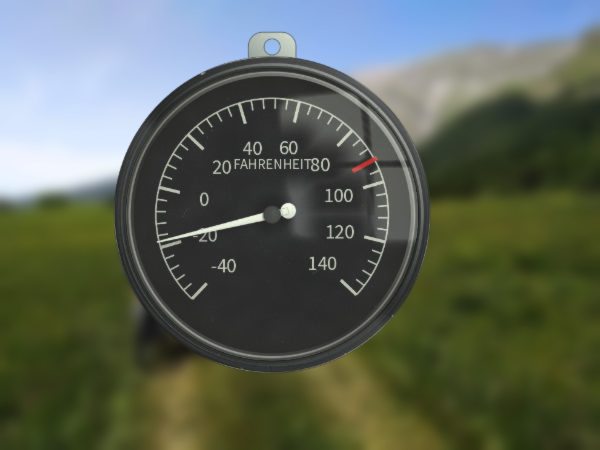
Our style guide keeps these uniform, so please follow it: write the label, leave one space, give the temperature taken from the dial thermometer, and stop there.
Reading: -18 °F
